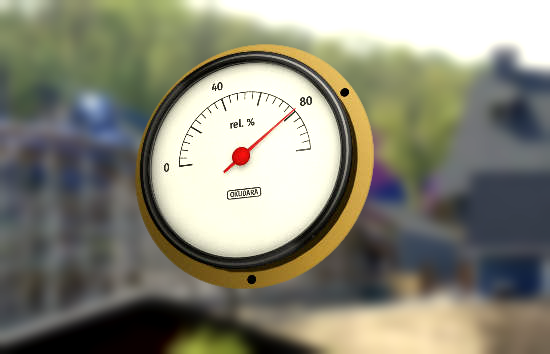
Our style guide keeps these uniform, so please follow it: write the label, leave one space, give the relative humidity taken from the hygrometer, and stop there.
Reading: 80 %
